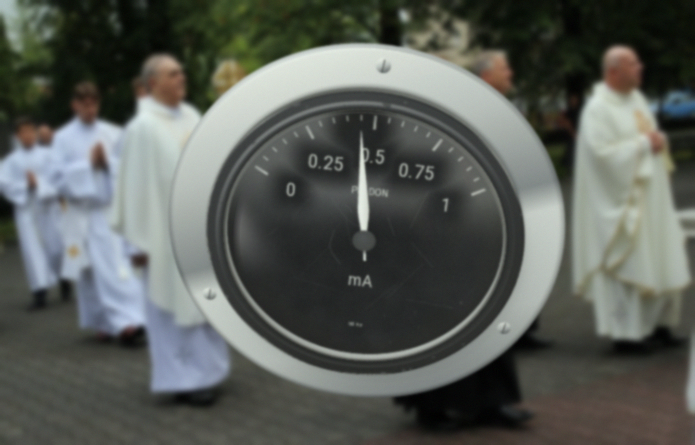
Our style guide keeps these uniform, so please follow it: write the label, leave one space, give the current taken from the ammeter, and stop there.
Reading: 0.45 mA
